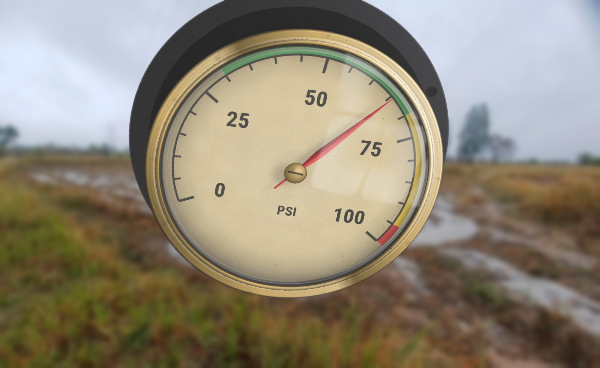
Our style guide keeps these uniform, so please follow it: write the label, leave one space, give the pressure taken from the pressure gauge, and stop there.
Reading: 65 psi
